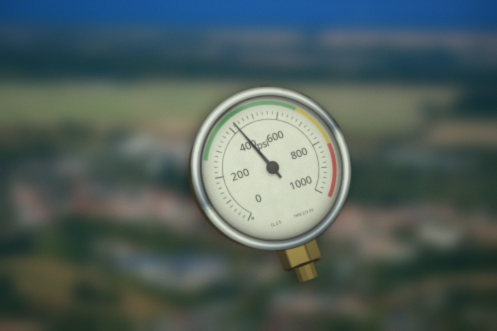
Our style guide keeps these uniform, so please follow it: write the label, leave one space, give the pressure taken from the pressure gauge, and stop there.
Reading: 420 psi
